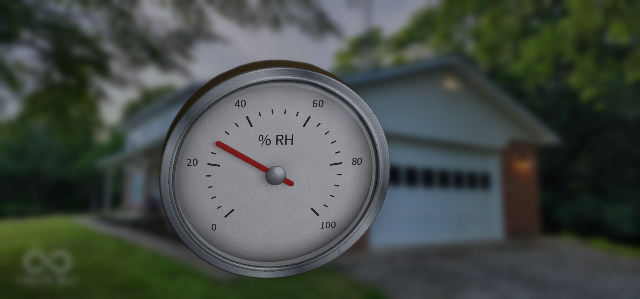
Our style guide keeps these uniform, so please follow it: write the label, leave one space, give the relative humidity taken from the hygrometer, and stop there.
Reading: 28 %
